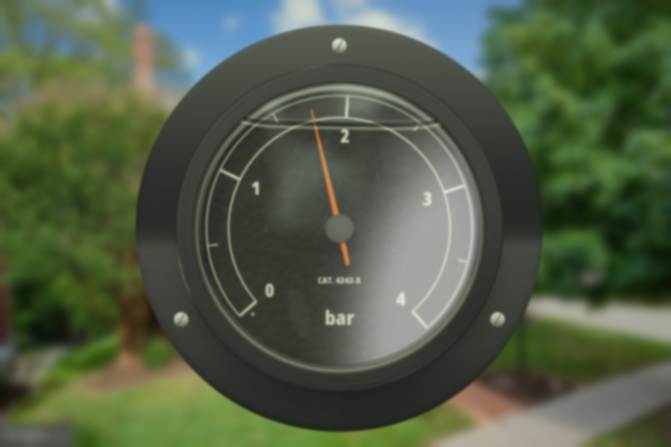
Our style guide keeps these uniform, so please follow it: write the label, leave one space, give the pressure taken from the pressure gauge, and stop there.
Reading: 1.75 bar
